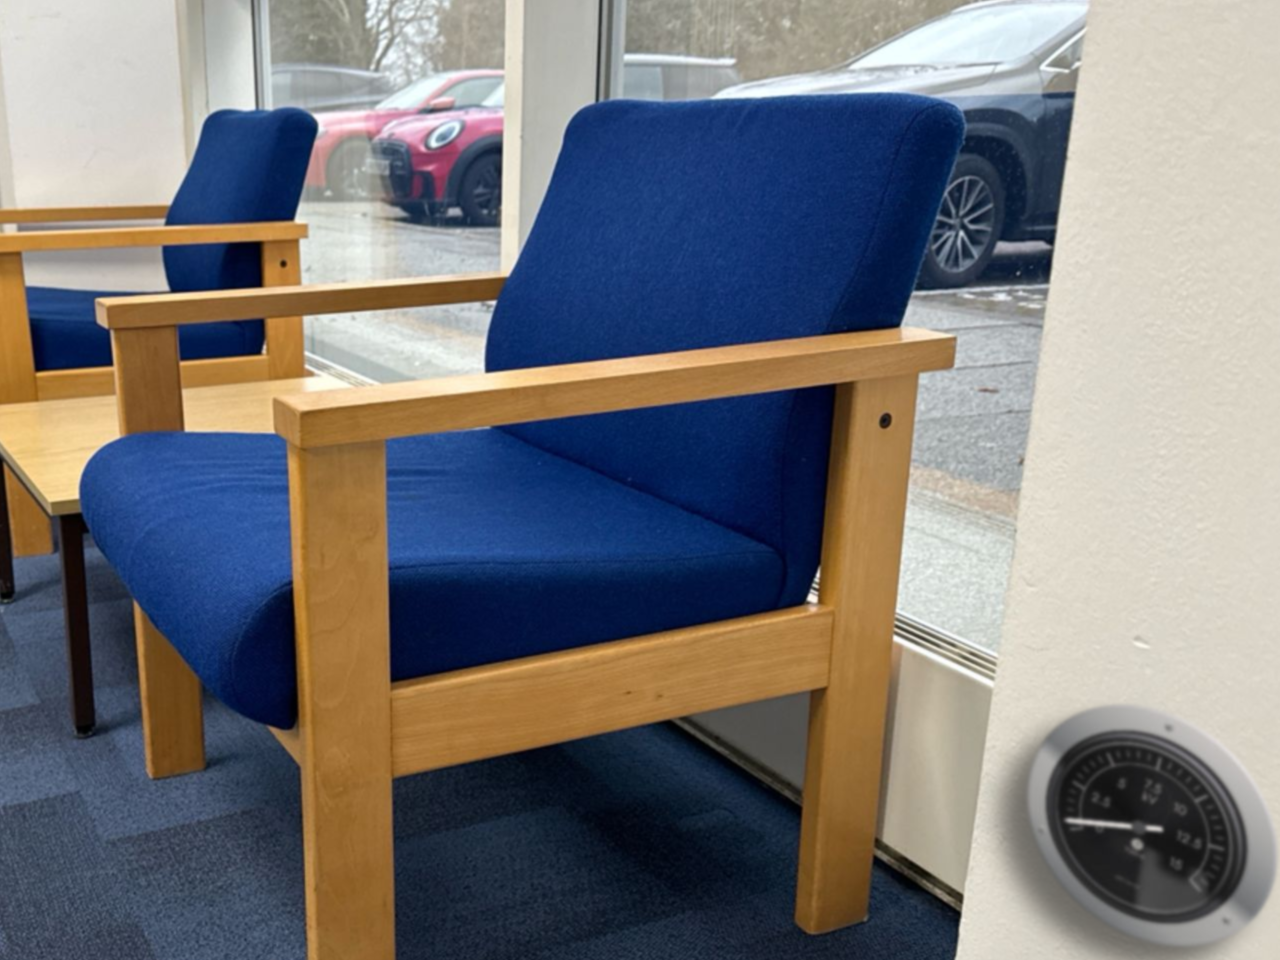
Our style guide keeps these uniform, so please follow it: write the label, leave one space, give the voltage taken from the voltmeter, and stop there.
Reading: 0.5 kV
